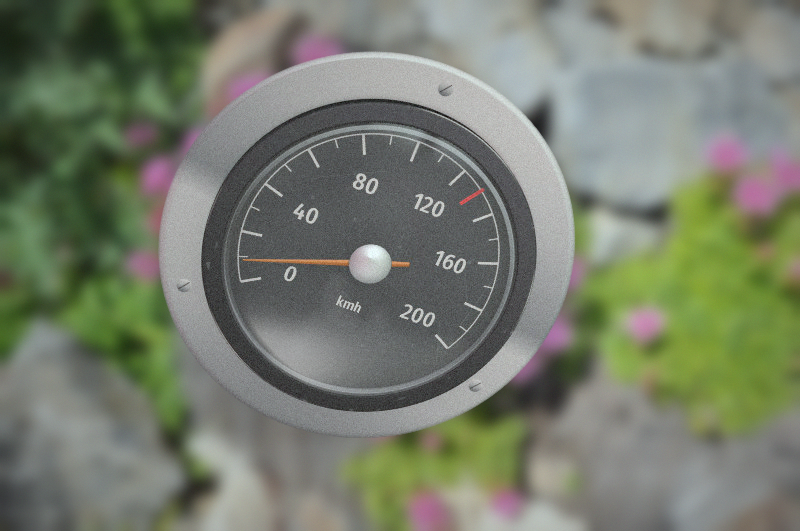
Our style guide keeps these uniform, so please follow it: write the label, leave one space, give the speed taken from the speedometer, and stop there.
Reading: 10 km/h
